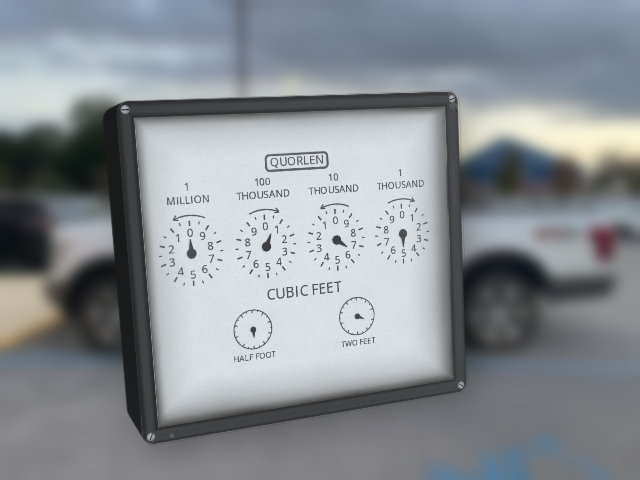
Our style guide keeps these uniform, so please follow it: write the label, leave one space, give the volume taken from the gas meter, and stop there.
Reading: 6500 ft³
